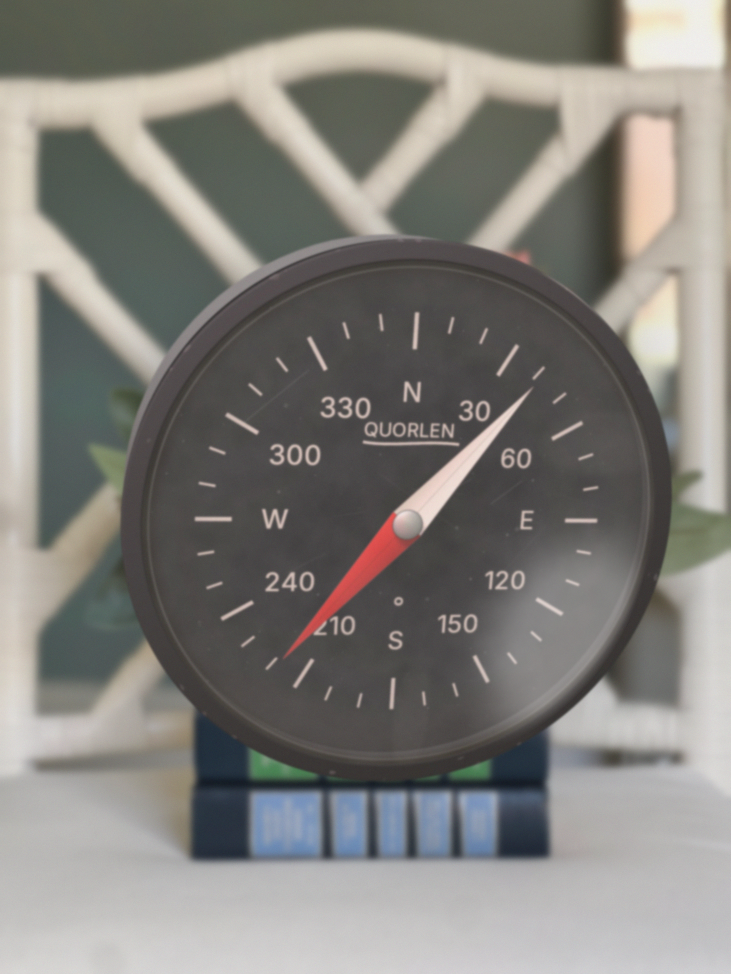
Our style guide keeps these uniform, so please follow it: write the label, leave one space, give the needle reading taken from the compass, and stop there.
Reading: 220 °
